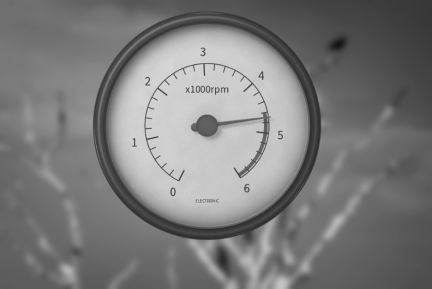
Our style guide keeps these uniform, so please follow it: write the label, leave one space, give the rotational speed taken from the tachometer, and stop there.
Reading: 4700 rpm
